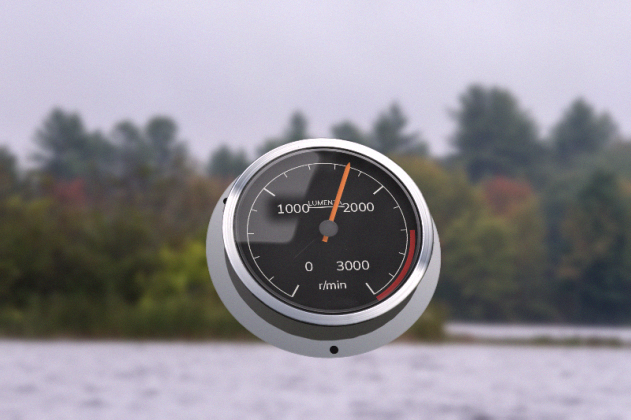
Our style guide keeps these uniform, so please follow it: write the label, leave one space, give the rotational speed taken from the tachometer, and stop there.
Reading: 1700 rpm
